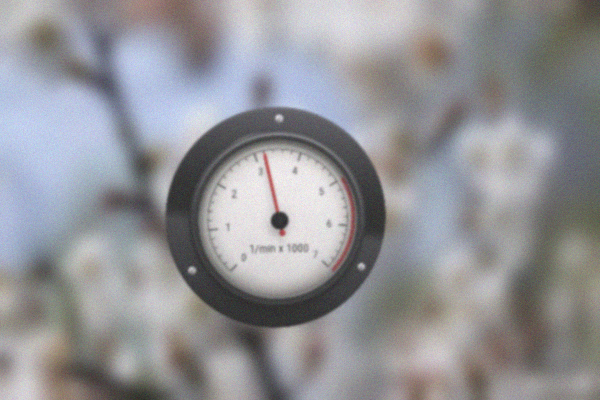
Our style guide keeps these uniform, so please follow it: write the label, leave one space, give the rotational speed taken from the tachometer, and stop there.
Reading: 3200 rpm
